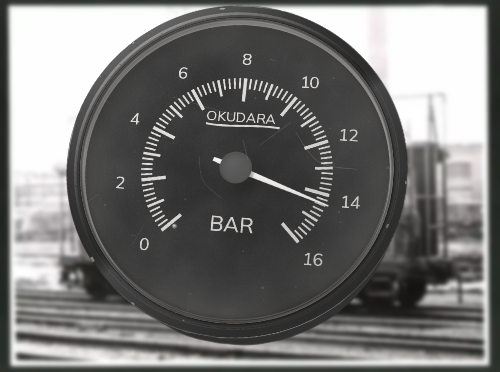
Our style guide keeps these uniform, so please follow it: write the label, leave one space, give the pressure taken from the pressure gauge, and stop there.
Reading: 14.4 bar
